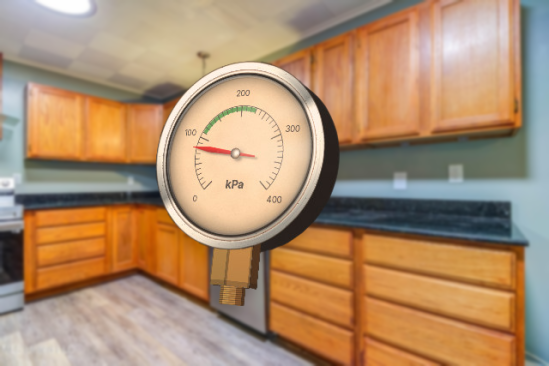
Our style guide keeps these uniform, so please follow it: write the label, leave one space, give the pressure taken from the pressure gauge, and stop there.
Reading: 80 kPa
